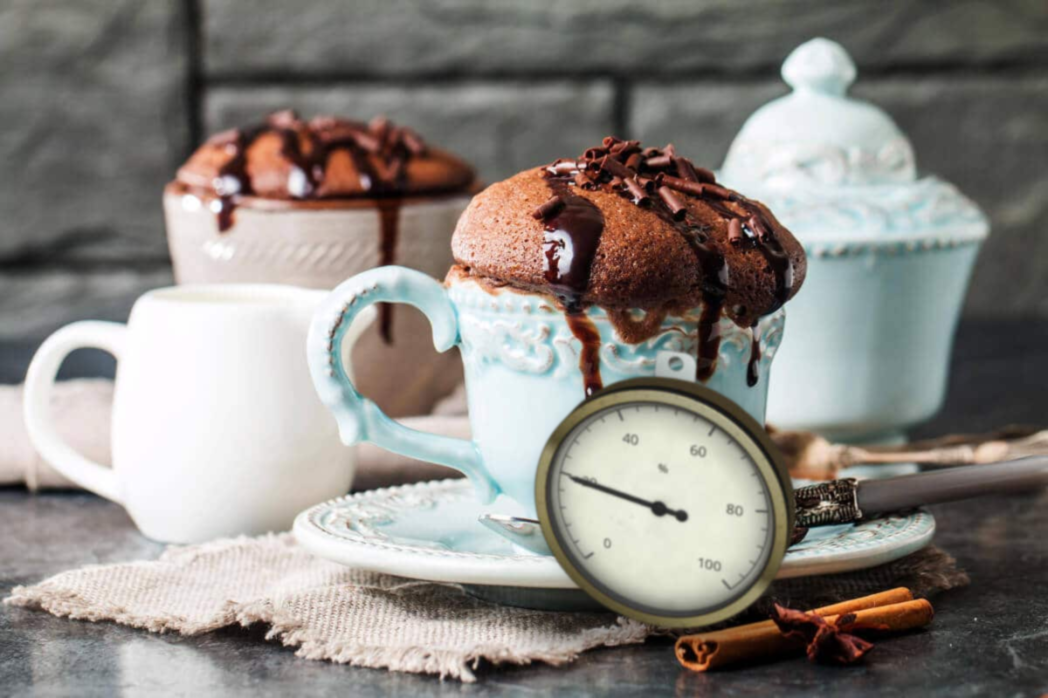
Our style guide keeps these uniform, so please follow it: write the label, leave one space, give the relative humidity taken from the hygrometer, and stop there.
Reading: 20 %
